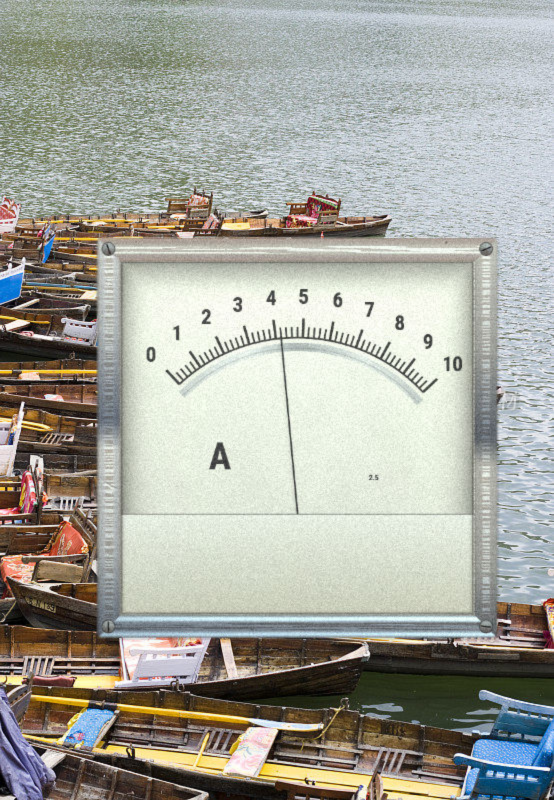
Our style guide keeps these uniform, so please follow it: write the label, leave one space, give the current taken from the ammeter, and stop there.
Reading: 4.2 A
